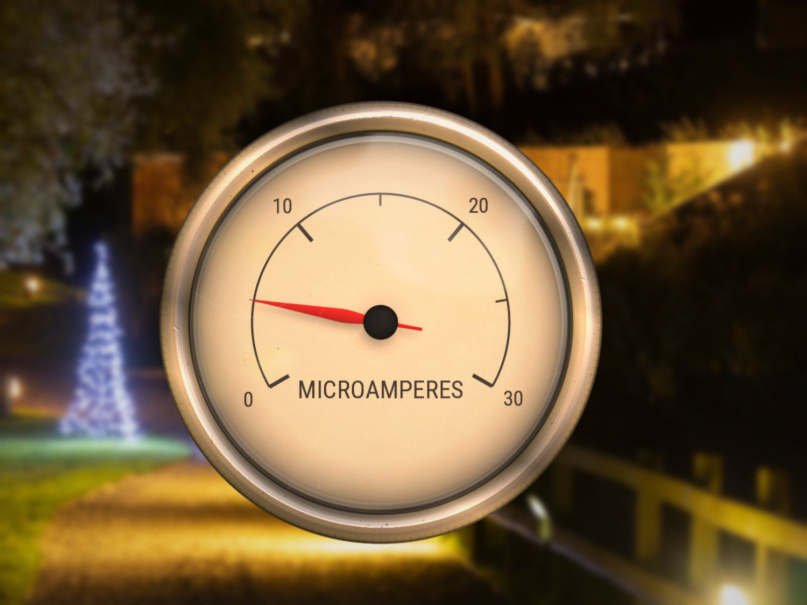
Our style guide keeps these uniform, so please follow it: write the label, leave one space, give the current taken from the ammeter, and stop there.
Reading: 5 µA
